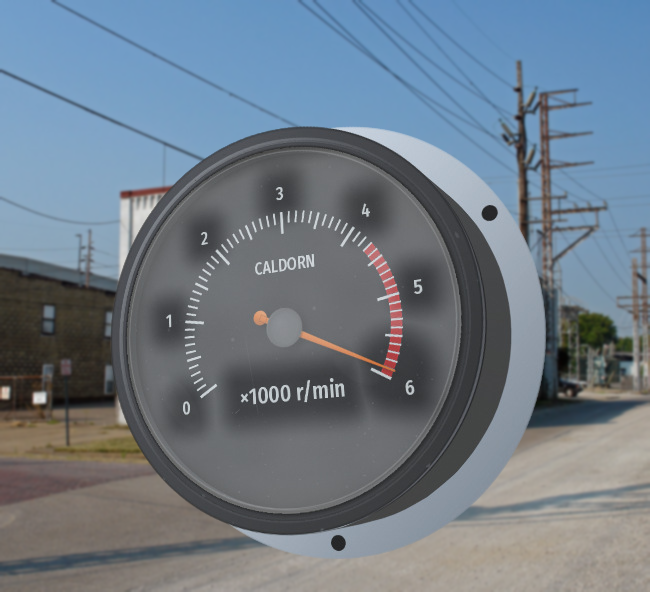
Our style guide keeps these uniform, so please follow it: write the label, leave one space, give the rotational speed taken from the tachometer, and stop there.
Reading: 5900 rpm
